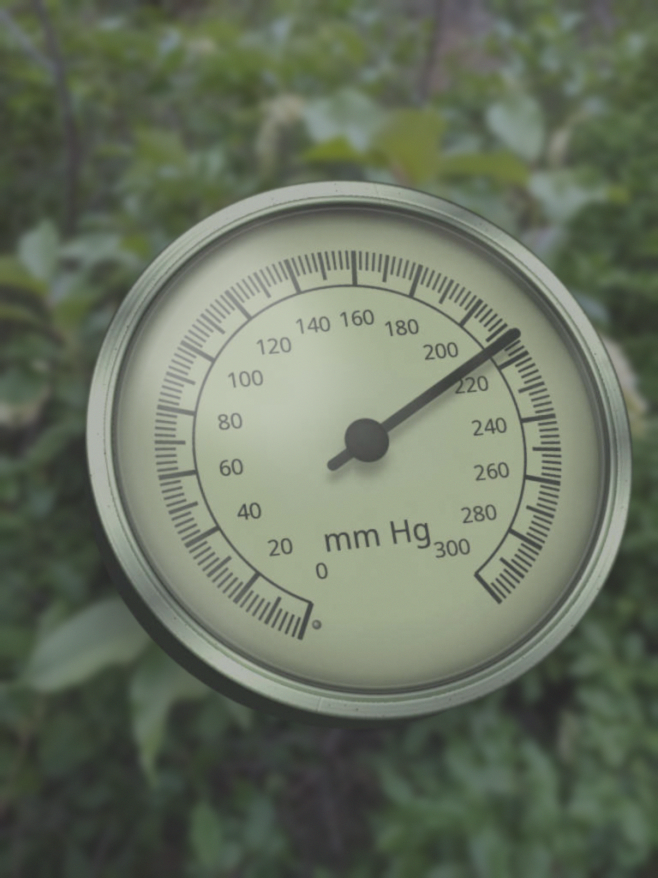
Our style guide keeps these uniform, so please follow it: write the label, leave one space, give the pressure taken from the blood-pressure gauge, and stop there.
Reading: 214 mmHg
